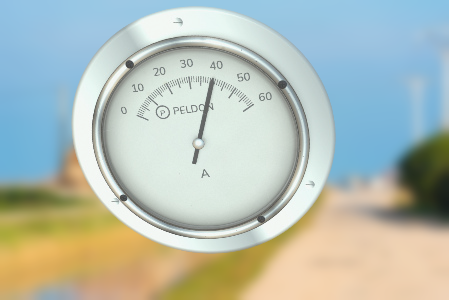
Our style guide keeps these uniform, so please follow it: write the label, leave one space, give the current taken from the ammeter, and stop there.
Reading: 40 A
